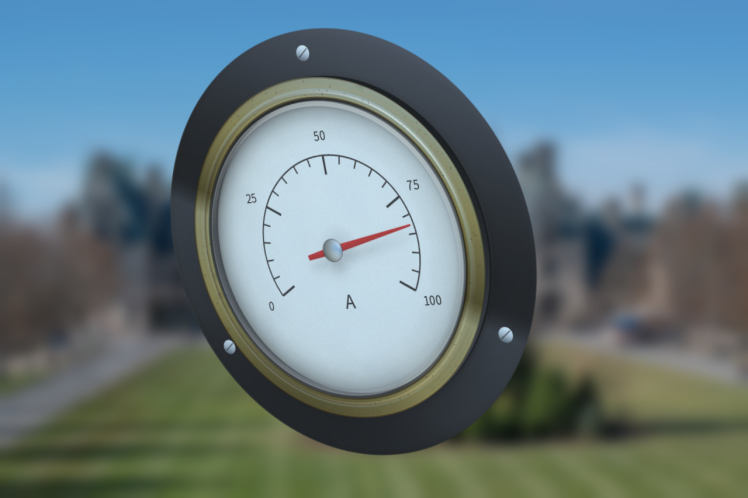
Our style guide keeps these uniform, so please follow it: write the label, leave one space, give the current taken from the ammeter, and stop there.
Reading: 82.5 A
